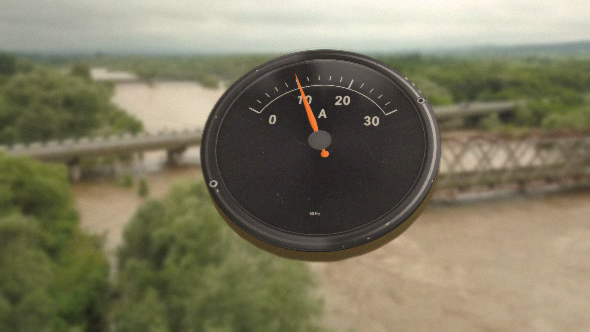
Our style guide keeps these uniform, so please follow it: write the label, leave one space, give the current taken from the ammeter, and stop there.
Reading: 10 A
